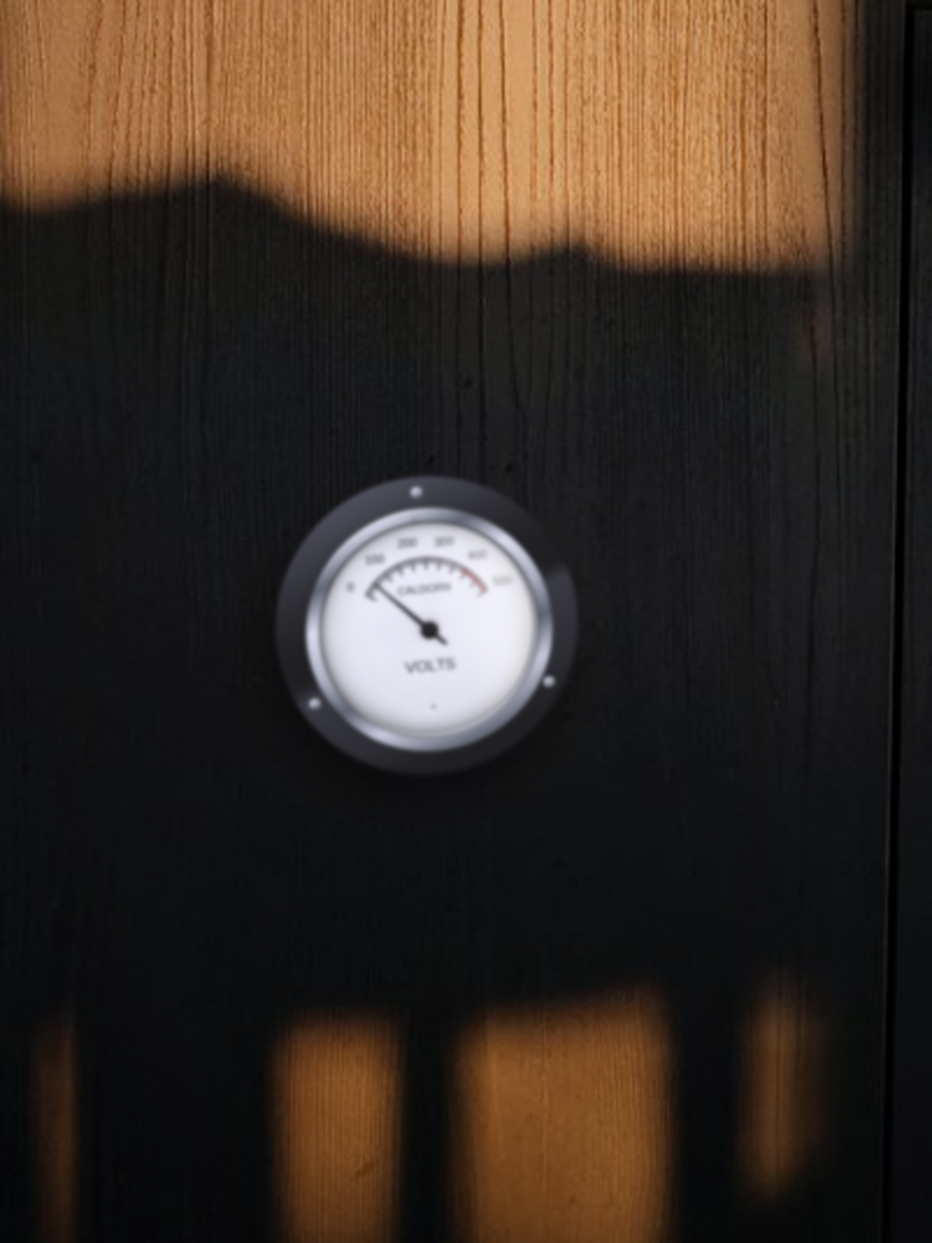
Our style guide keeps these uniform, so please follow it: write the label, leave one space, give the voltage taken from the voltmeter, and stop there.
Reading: 50 V
